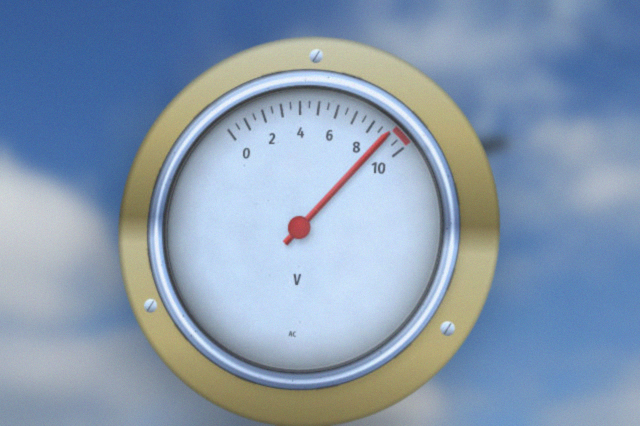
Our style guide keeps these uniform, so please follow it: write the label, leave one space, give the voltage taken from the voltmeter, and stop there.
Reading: 9 V
